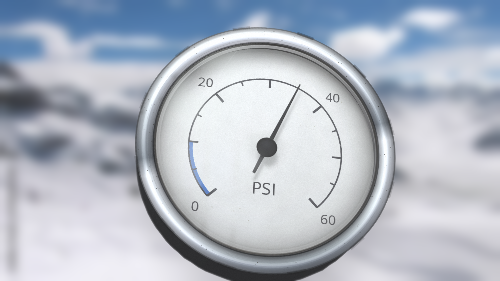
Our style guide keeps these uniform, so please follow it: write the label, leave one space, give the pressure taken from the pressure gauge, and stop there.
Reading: 35 psi
